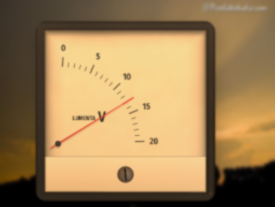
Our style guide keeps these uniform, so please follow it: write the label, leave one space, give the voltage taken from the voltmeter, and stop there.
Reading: 13 V
